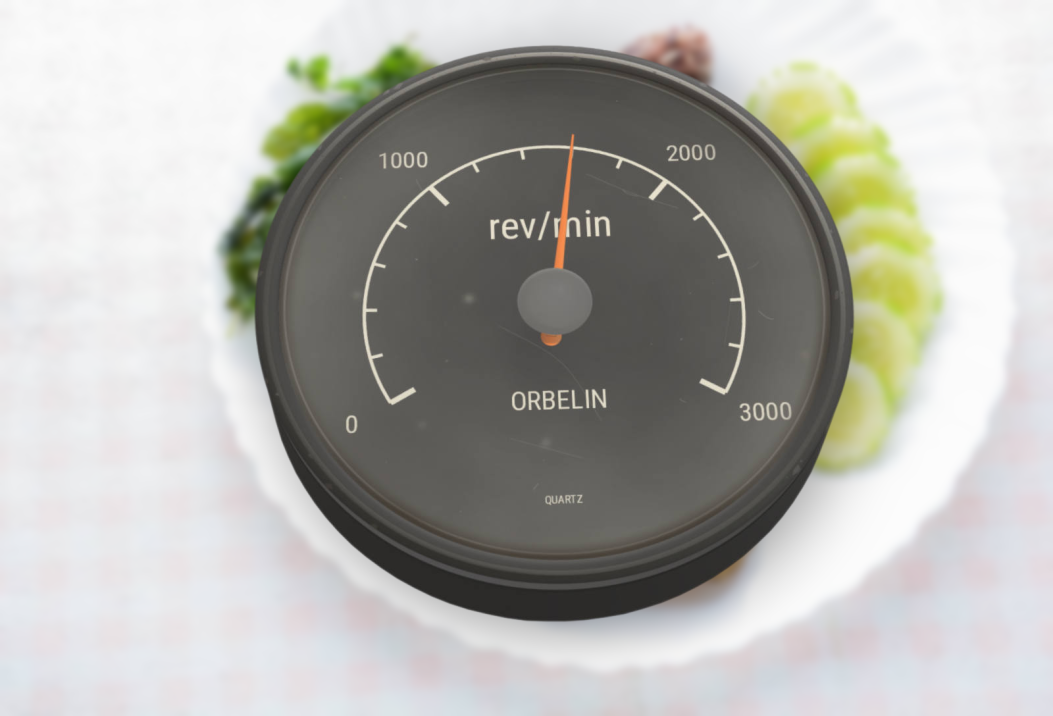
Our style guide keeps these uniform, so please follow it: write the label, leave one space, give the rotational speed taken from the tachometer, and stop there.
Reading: 1600 rpm
